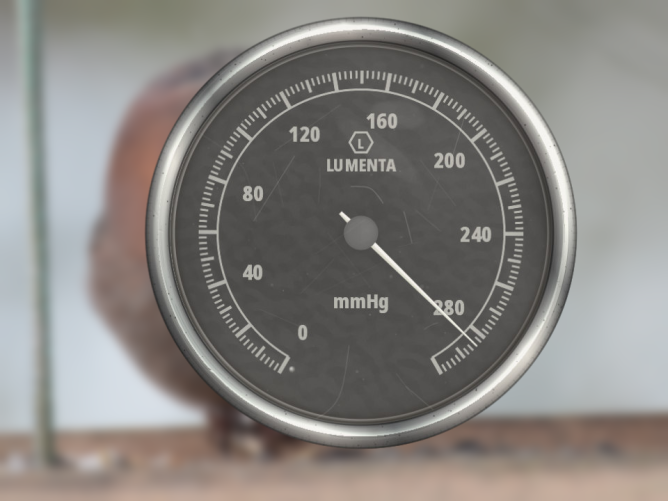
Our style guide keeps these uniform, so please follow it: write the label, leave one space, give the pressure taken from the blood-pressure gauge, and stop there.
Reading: 284 mmHg
